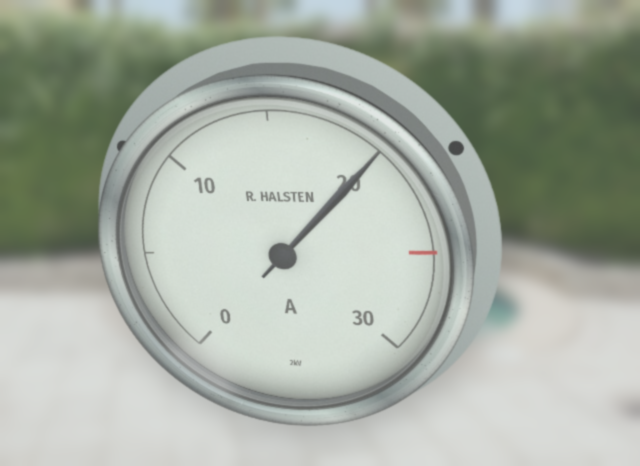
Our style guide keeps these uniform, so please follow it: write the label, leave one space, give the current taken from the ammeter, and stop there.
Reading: 20 A
